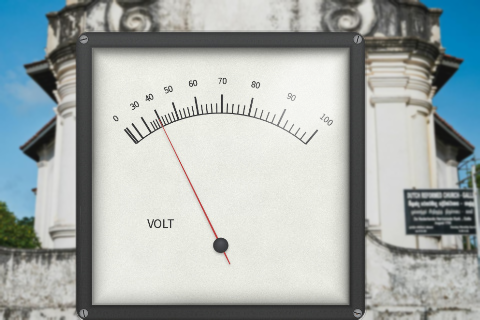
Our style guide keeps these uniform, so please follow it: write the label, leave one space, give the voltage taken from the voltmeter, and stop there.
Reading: 40 V
